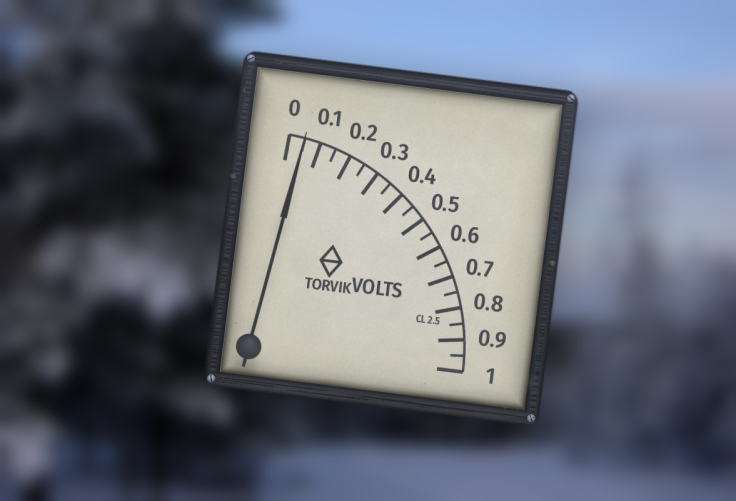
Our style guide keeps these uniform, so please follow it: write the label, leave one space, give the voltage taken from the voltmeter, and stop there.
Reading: 0.05 V
